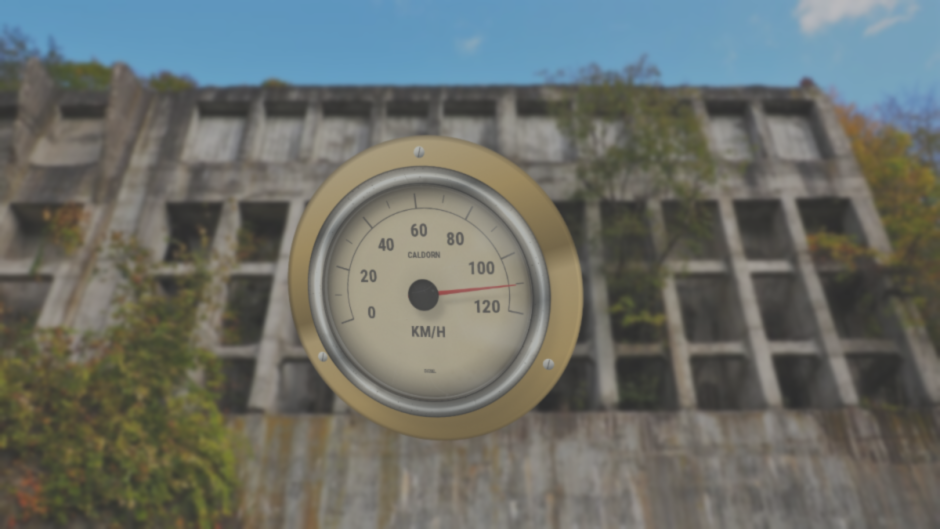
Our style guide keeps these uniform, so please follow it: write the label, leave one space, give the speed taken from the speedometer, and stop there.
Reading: 110 km/h
